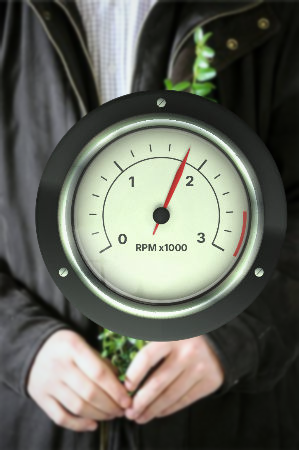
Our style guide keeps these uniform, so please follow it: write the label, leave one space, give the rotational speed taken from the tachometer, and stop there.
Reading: 1800 rpm
